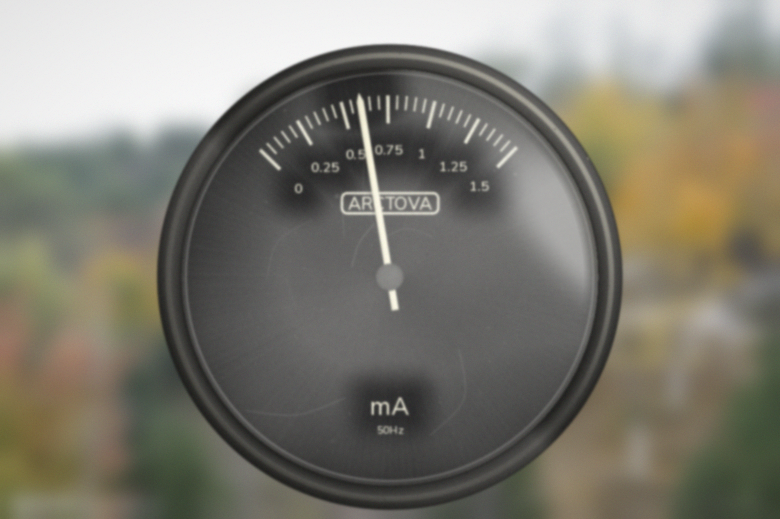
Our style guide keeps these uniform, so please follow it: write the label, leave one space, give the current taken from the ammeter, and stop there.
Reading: 0.6 mA
